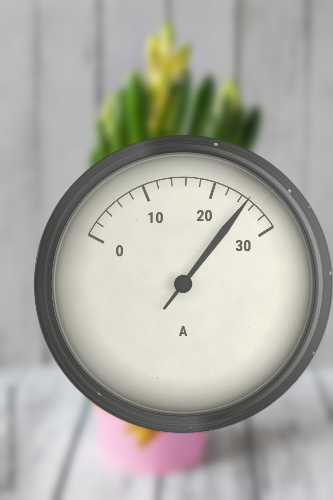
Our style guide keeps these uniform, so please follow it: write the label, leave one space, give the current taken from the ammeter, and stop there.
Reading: 25 A
